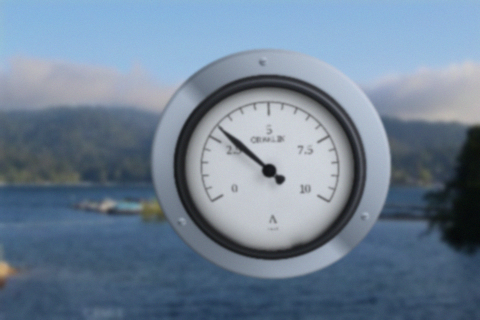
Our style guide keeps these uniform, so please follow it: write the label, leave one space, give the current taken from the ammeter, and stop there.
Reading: 3 A
